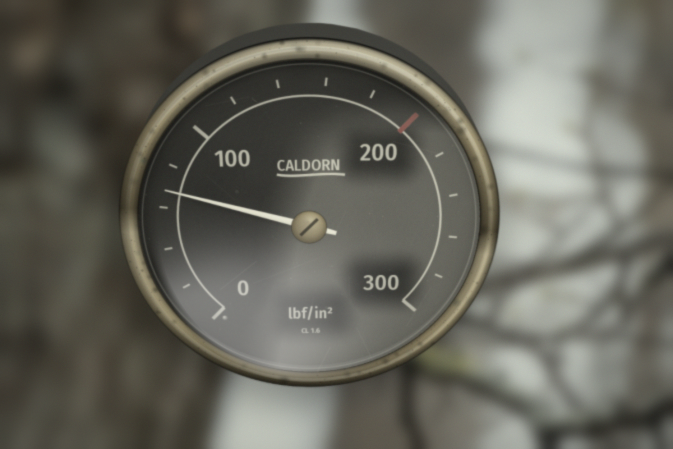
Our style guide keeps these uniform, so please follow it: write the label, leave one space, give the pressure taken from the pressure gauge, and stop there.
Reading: 70 psi
